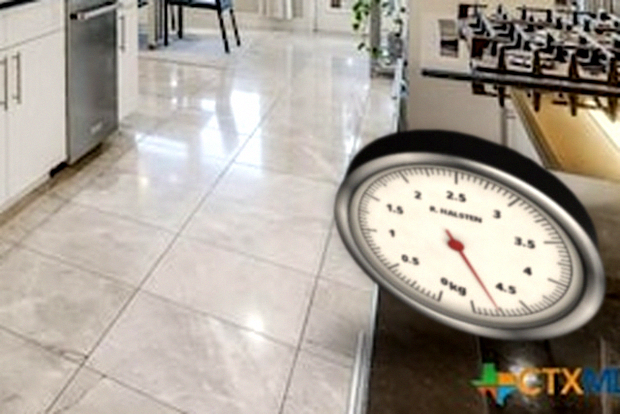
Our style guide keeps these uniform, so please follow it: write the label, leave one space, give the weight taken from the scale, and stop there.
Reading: 4.75 kg
